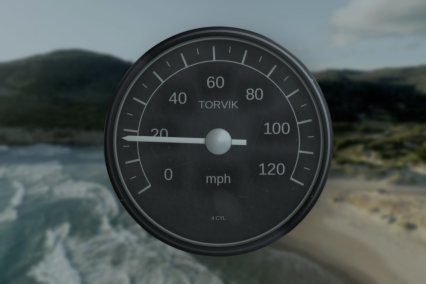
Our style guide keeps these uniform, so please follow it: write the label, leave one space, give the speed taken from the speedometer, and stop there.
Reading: 17.5 mph
